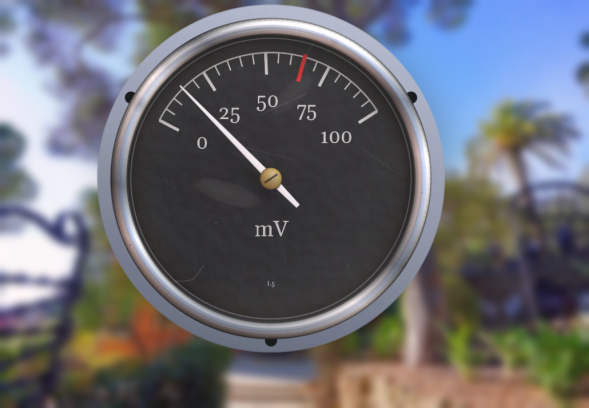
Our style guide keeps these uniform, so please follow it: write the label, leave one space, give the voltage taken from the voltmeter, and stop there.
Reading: 15 mV
